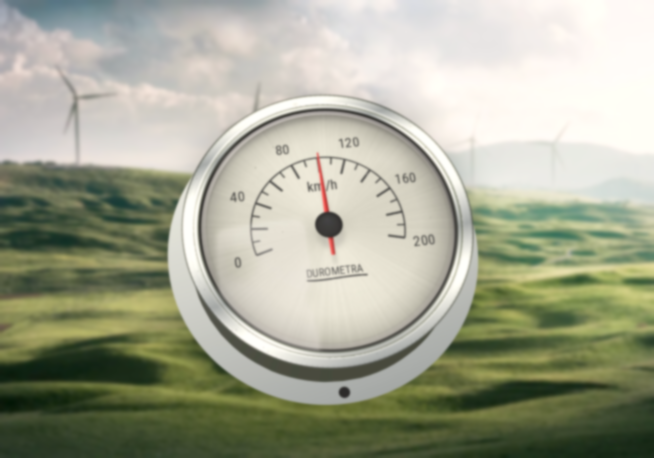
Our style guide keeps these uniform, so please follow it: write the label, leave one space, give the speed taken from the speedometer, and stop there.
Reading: 100 km/h
